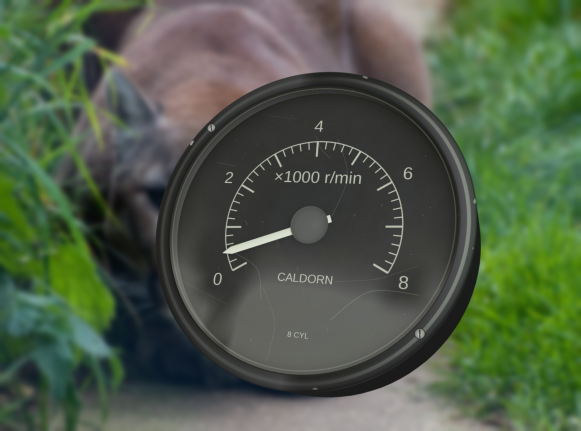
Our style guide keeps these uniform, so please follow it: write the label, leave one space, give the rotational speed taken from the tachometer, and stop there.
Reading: 400 rpm
